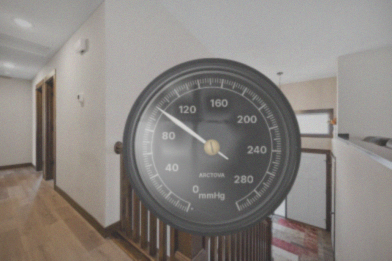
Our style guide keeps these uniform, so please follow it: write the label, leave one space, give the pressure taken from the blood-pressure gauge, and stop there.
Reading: 100 mmHg
